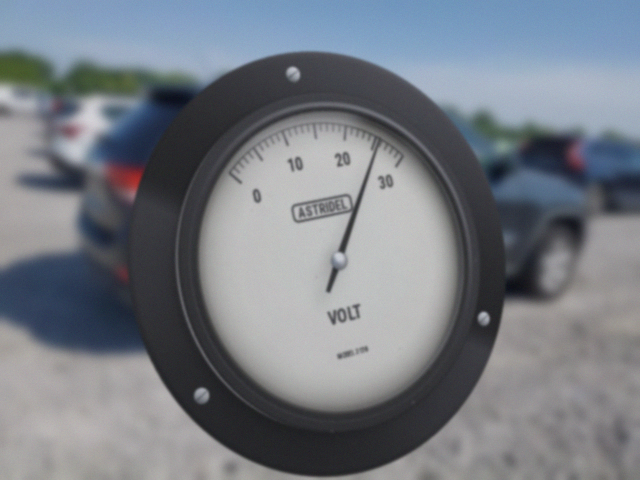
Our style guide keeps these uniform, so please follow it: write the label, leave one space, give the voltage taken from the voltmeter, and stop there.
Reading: 25 V
